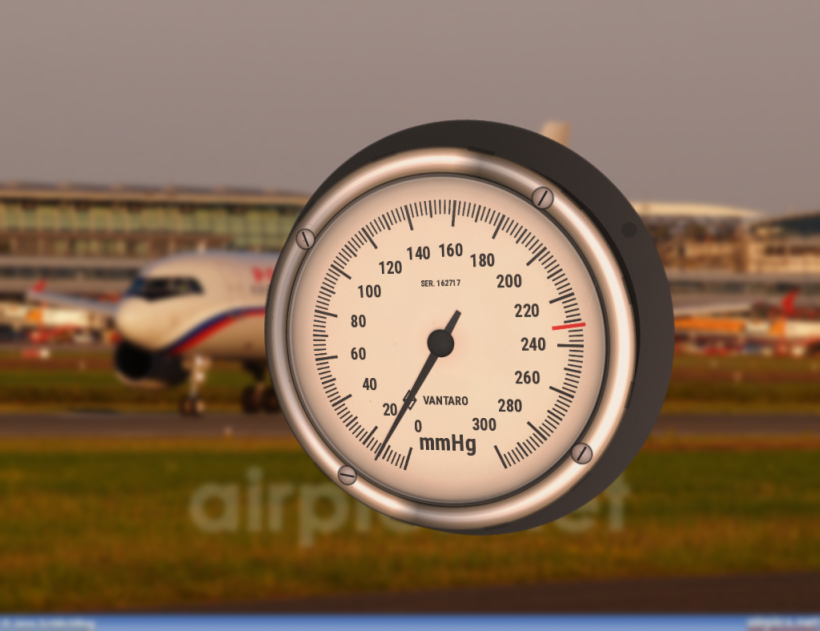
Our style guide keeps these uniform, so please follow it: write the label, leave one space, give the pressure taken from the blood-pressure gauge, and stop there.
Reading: 12 mmHg
